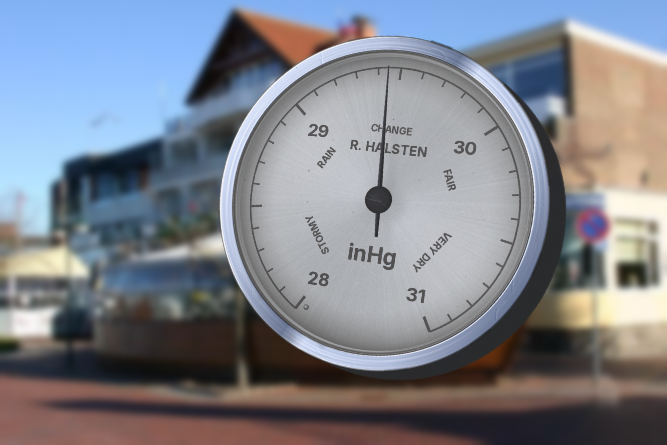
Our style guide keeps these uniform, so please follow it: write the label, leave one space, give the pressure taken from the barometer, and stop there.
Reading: 29.45 inHg
